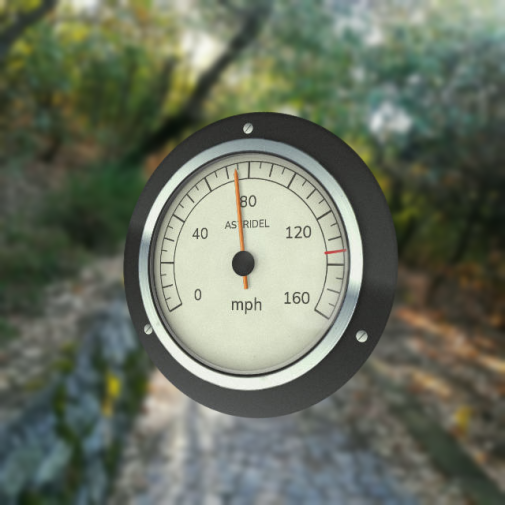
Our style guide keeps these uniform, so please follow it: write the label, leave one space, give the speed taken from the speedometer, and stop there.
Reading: 75 mph
